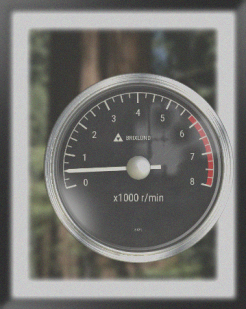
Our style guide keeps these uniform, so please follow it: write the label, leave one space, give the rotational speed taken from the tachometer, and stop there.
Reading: 500 rpm
